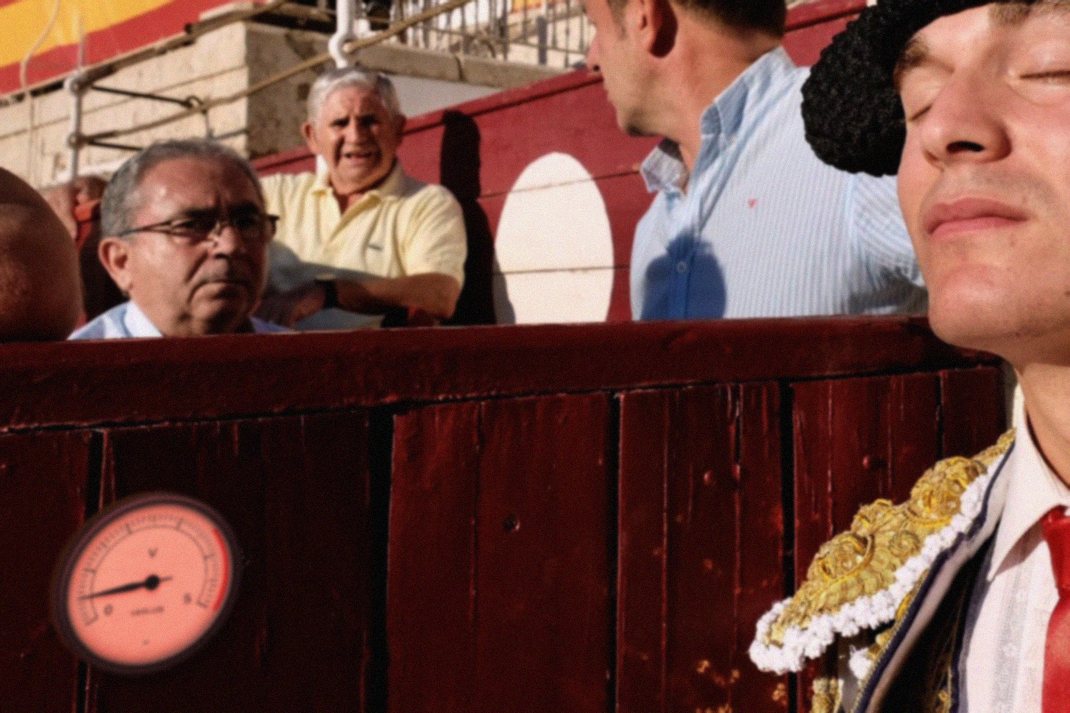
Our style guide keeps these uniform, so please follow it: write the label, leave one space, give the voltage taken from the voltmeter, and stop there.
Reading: 0.5 V
